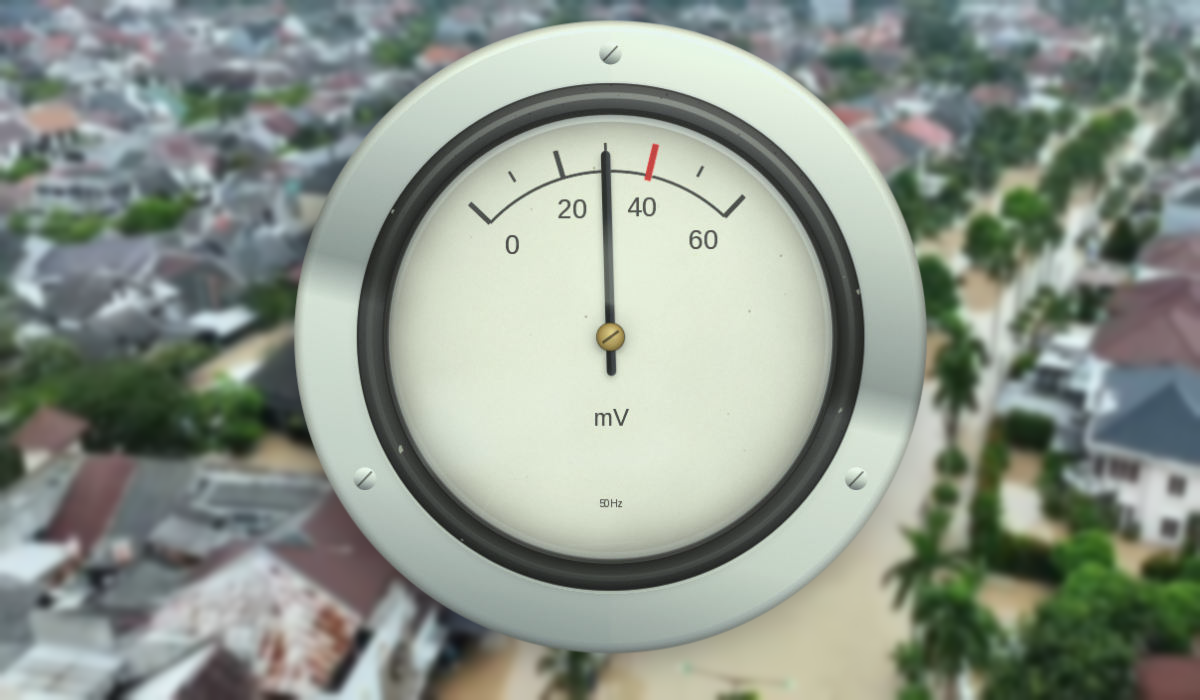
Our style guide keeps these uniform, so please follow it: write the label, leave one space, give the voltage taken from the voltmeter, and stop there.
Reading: 30 mV
